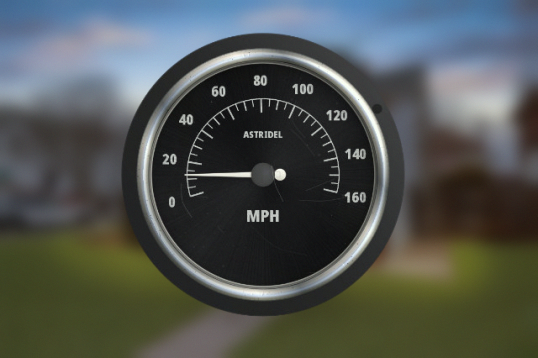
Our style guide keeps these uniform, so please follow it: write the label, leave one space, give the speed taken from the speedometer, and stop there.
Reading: 12.5 mph
